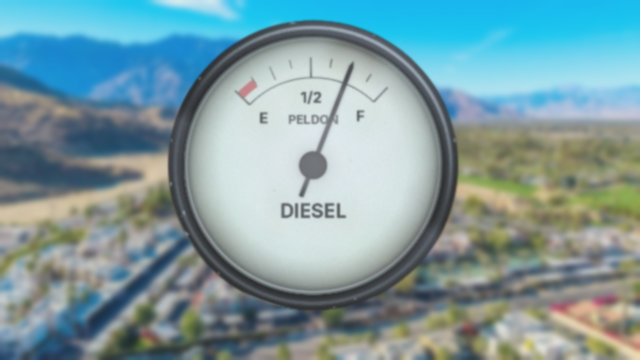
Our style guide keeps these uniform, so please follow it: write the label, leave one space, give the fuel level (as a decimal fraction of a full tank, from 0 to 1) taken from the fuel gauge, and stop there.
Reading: 0.75
